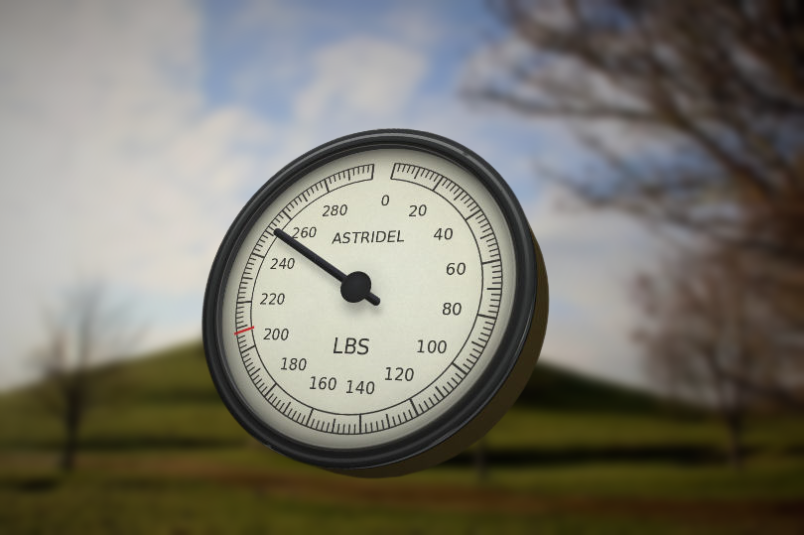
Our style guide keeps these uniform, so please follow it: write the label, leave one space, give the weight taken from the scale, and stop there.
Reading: 252 lb
